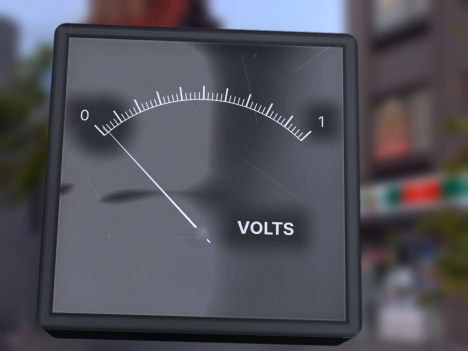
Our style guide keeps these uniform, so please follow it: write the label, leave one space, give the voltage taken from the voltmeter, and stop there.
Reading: 0.02 V
